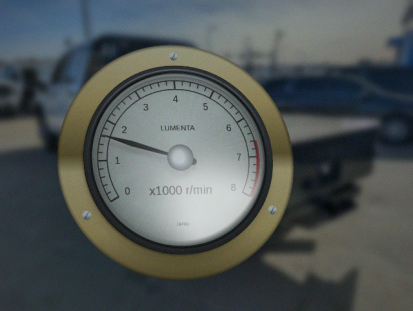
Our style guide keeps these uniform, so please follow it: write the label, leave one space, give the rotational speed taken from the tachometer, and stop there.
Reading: 1600 rpm
